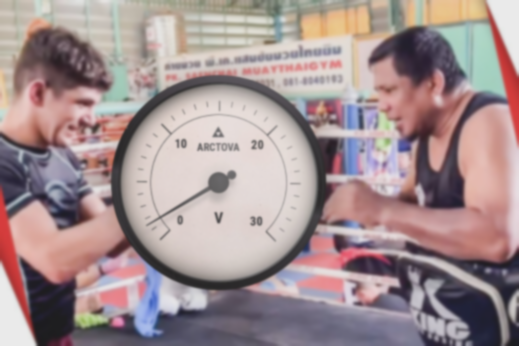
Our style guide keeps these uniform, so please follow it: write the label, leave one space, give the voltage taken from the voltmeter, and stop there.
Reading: 1.5 V
